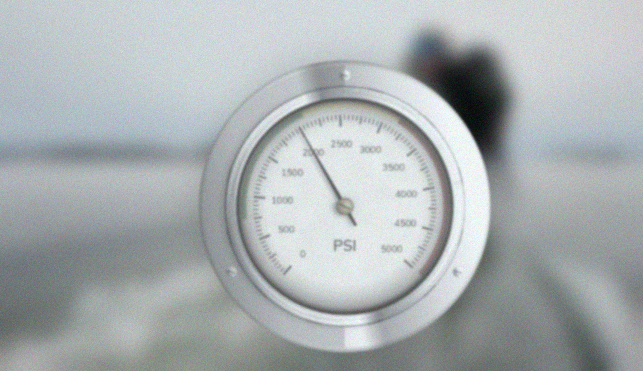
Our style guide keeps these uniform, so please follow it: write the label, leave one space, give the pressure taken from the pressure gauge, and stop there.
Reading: 2000 psi
